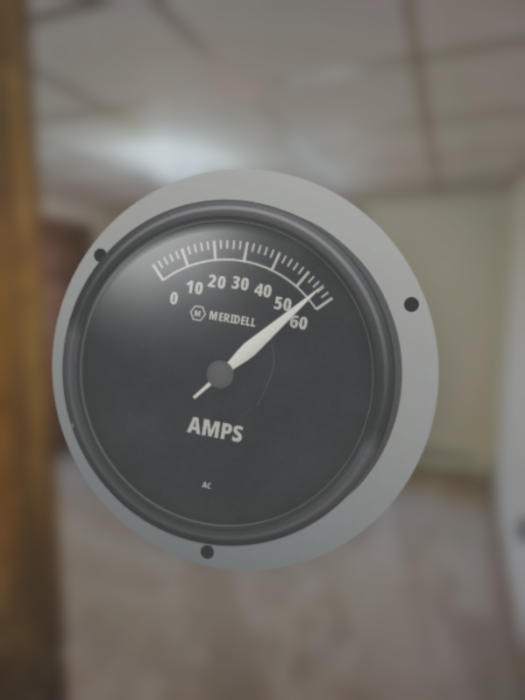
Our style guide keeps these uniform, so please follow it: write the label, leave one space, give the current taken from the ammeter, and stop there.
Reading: 56 A
